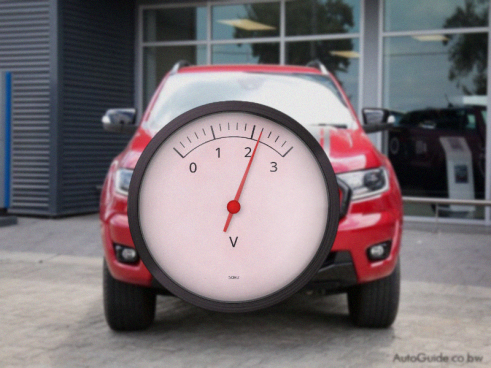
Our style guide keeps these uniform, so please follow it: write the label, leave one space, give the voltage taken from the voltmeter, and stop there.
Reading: 2.2 V
